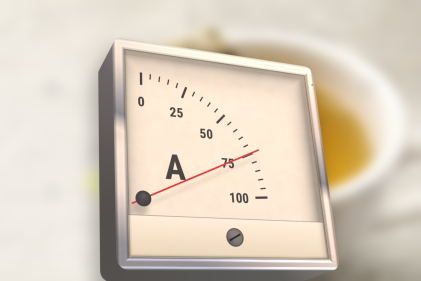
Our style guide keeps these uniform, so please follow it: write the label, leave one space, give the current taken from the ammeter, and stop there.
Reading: 75 A
